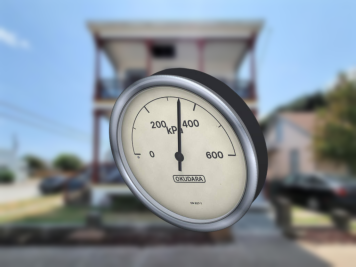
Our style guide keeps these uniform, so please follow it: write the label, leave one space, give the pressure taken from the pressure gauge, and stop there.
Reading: 350 kPa
